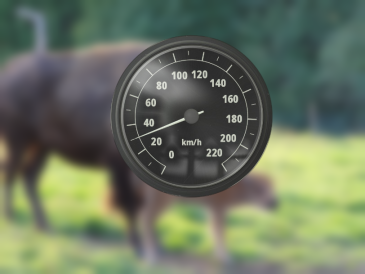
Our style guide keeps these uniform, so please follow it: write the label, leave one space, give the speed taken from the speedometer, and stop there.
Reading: 30 km/h
